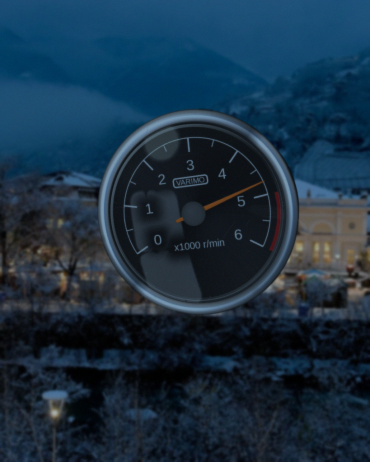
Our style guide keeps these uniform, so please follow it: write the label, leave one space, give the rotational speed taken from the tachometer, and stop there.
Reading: 4750 rpm
